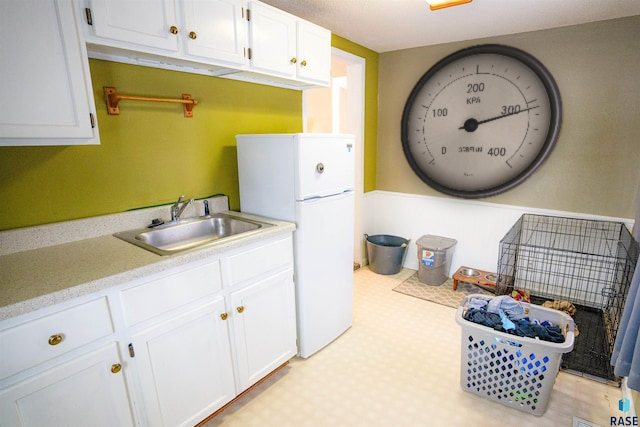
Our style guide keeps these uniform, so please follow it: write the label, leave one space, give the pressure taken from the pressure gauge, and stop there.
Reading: 310 kPa
